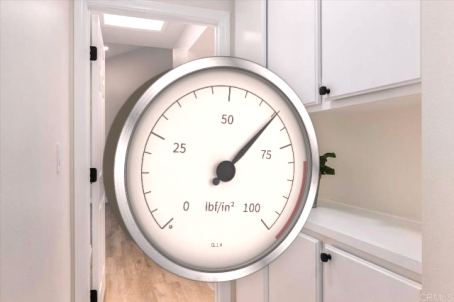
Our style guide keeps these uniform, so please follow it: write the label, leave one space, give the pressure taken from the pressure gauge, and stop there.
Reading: 65 psi
